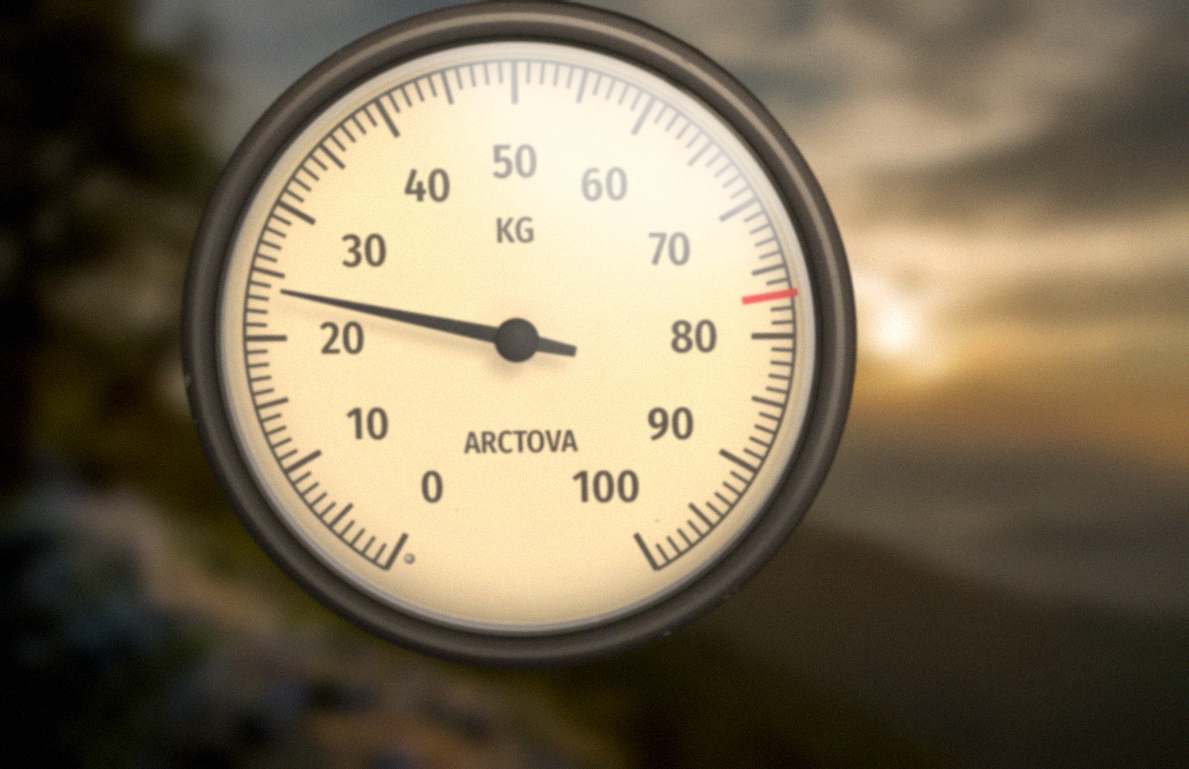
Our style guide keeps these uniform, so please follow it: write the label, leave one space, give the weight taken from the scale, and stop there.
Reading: 24 kg
